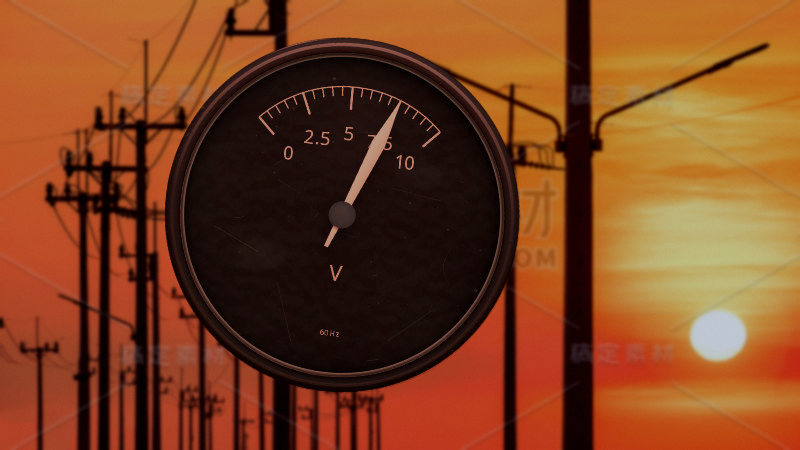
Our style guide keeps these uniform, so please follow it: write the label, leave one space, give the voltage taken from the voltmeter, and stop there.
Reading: 7.5 V
